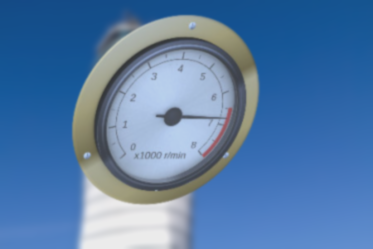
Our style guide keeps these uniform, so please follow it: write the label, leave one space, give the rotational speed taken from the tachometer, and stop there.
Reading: 6750 rpm
